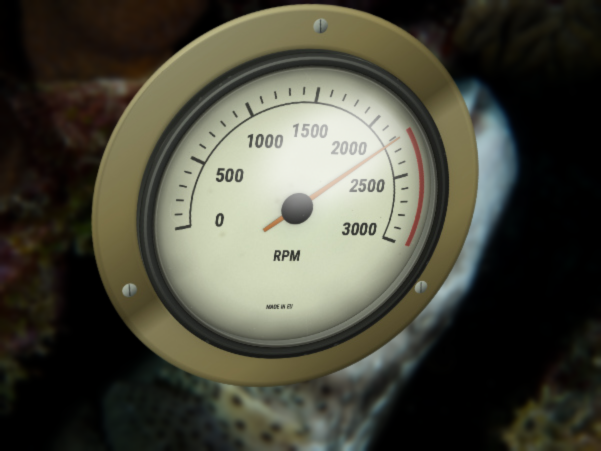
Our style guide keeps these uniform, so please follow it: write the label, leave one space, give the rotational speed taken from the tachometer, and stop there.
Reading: 2200 rpm
